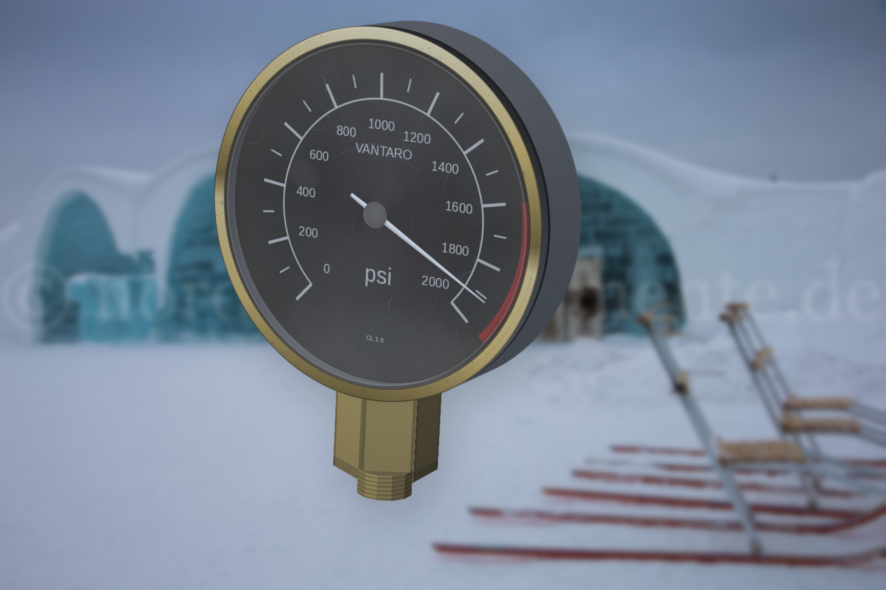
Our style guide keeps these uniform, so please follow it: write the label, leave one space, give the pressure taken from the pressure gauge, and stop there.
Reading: 1900 psi
